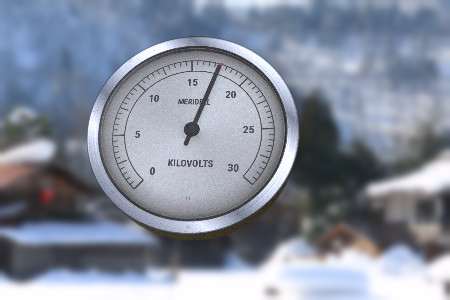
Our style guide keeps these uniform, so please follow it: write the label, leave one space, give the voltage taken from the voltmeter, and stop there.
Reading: 17.5 kV
